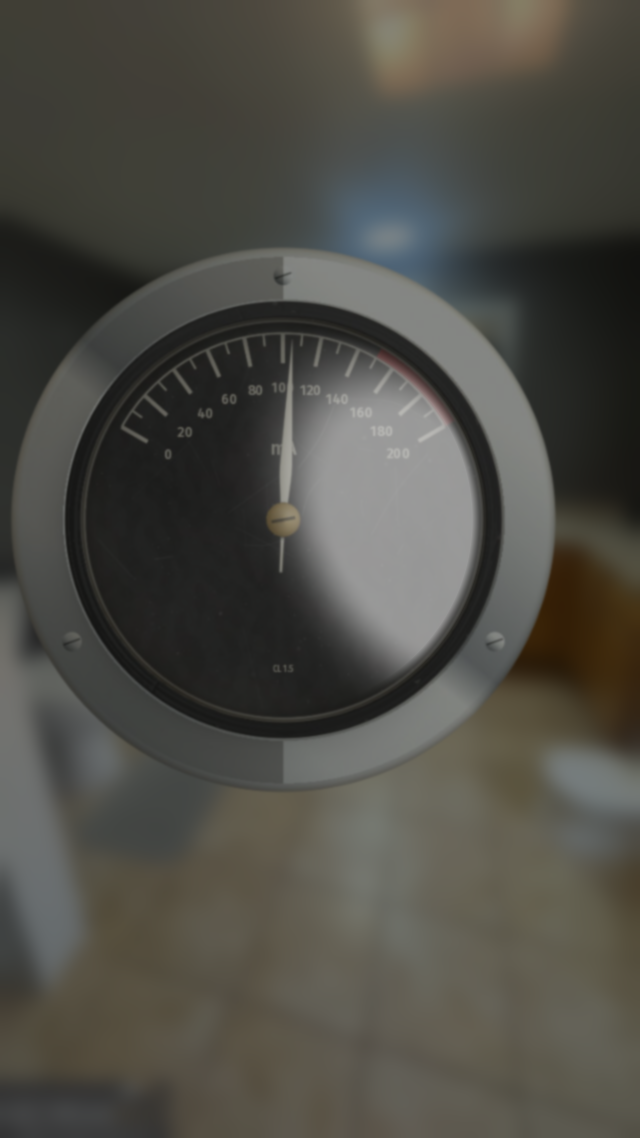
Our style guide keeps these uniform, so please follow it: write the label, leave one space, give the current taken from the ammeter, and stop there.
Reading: 105 mA
